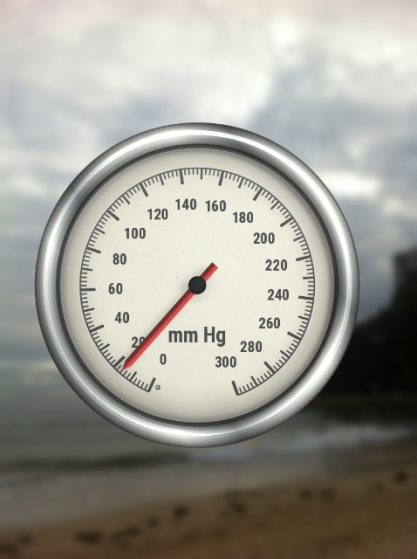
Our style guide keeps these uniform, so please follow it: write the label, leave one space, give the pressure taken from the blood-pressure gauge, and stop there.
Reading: 16 mmHg
